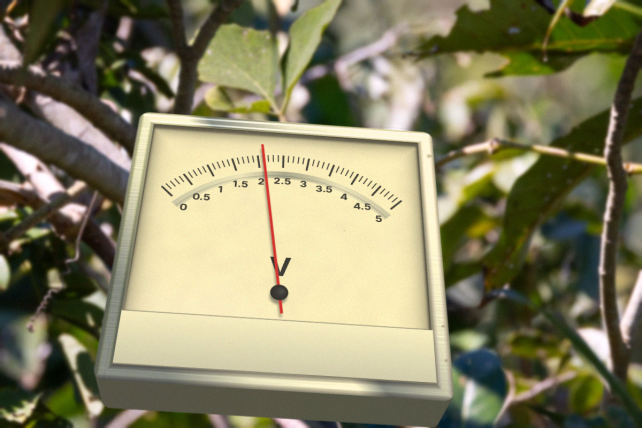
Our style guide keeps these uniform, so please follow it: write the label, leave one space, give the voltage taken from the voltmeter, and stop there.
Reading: 2.1 V
